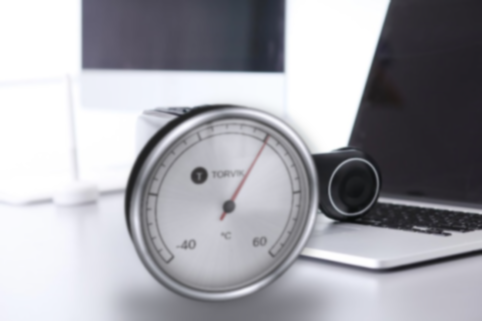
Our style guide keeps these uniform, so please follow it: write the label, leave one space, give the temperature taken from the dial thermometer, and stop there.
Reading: 20 °C
